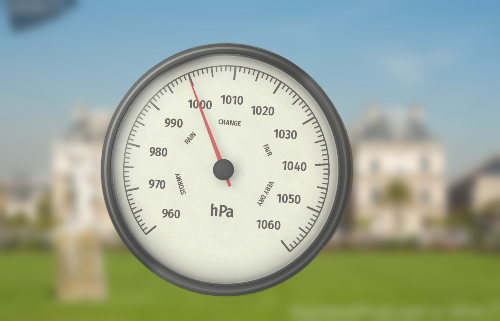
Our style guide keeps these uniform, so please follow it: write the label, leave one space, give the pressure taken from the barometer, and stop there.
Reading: 1000 hPa
